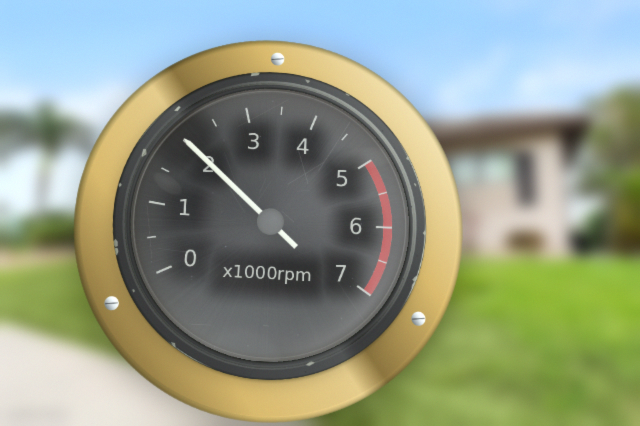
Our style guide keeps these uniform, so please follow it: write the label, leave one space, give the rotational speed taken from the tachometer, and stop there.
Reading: 2000 rpm
